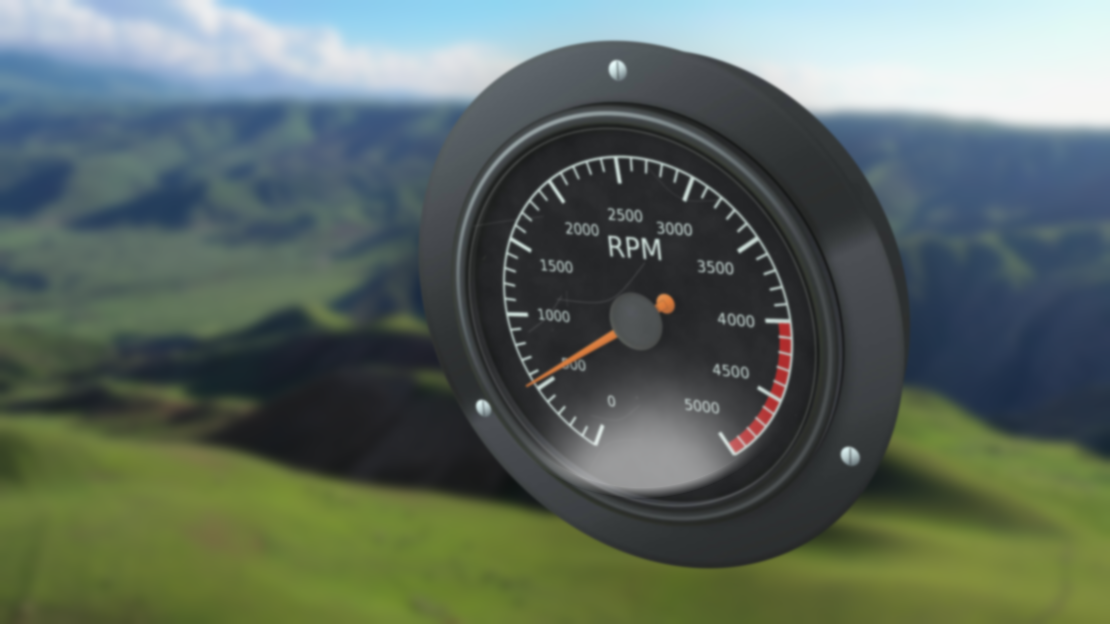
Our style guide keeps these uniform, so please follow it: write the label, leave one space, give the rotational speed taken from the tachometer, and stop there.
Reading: 550 rpm
